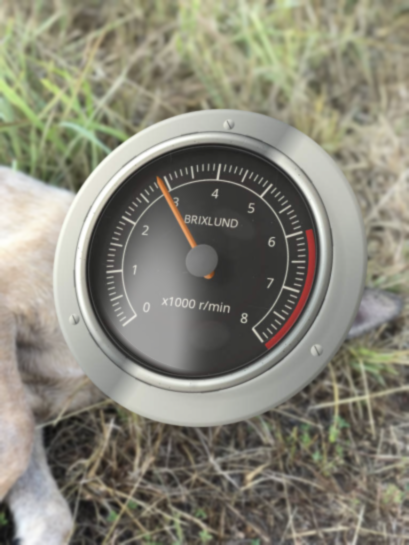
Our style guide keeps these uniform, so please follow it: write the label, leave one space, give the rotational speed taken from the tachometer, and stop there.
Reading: 2900 rpm
